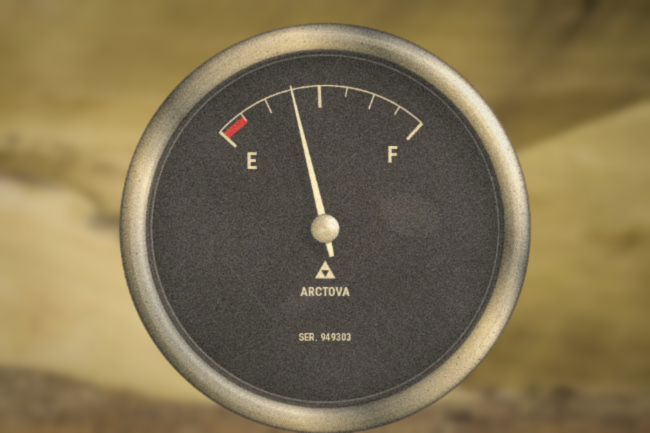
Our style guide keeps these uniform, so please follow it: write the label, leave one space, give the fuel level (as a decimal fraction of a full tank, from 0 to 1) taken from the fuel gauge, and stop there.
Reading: 0.375
